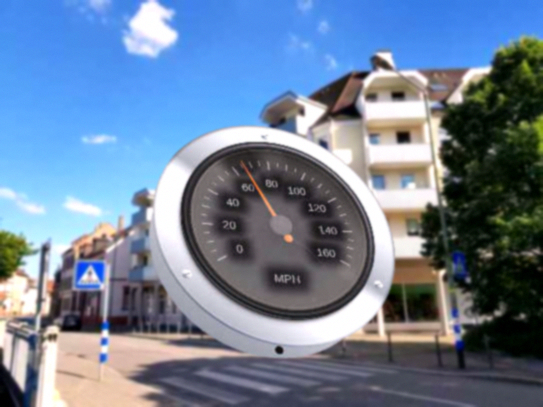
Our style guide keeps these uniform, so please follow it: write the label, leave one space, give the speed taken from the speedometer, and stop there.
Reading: 65 mph
